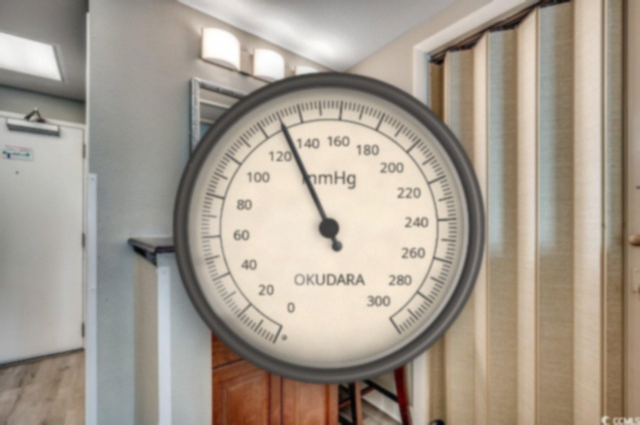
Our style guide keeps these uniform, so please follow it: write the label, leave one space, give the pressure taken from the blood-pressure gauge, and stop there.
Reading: 130 mmHg
